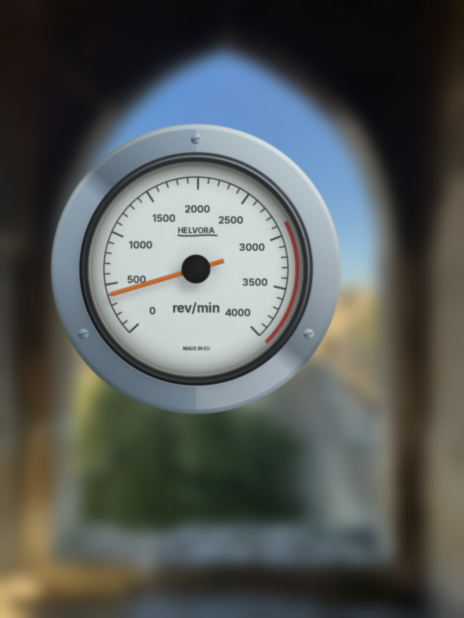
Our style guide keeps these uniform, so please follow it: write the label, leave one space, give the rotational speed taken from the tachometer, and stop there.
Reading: 400 rpm
